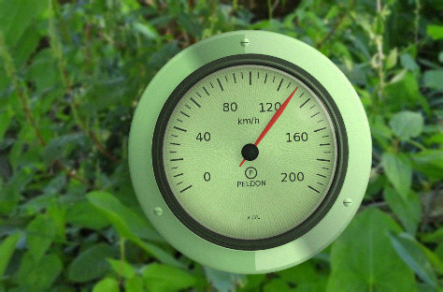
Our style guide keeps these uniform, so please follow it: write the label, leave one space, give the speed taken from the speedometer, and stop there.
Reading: 130 km/h
